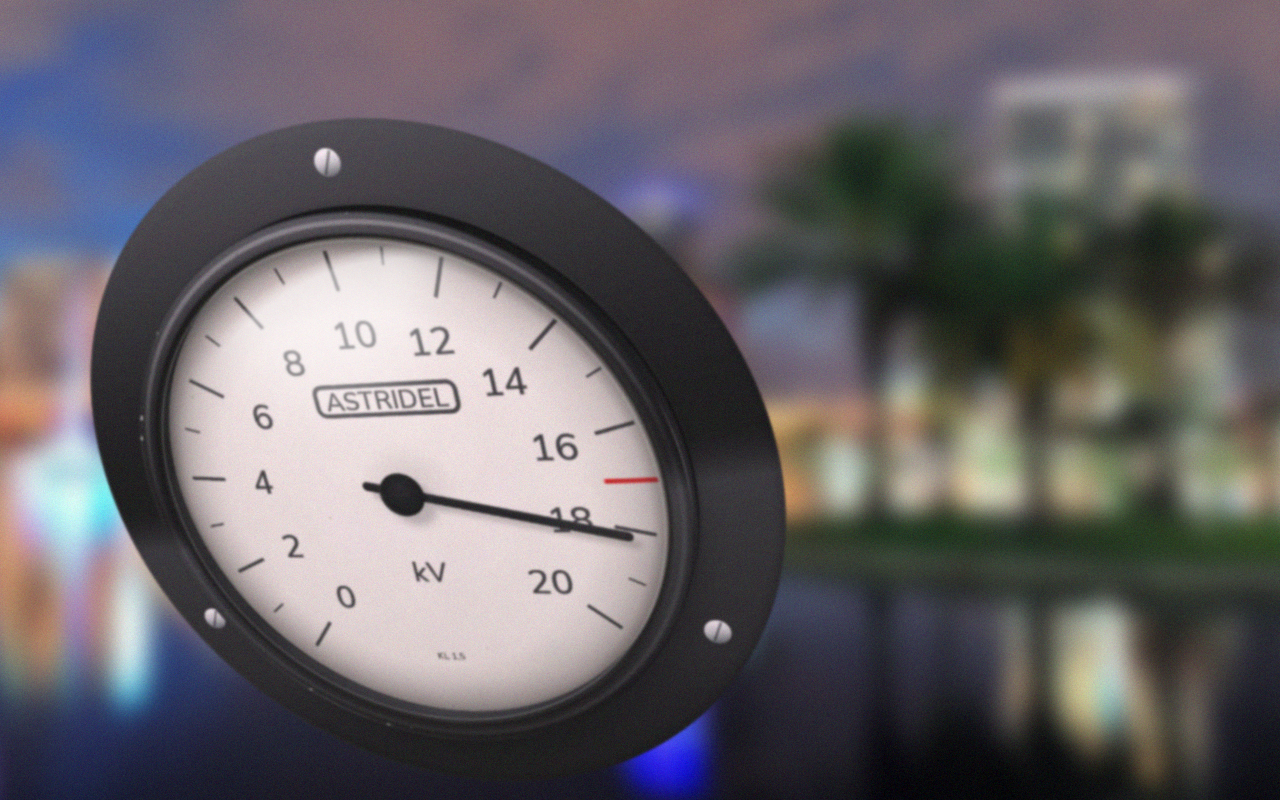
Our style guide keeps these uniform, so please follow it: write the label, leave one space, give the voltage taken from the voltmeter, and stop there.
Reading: 18 kV
